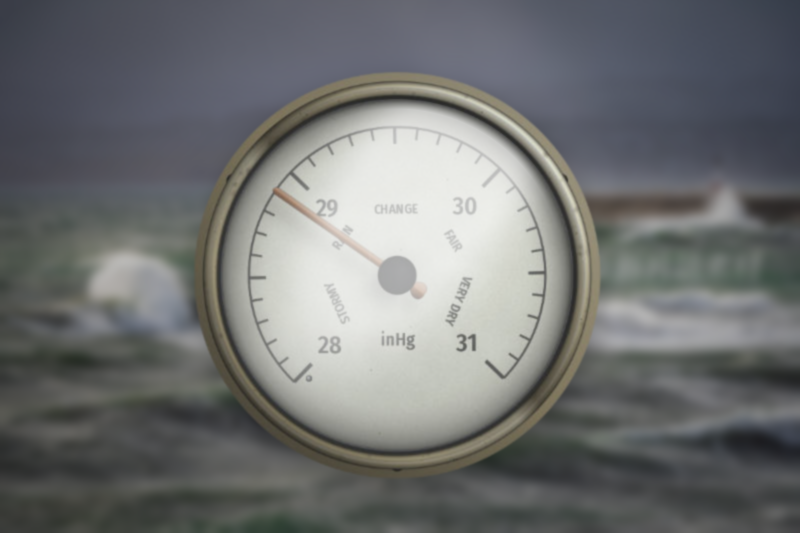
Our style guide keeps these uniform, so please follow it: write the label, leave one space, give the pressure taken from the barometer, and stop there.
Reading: 28.9 inHg
